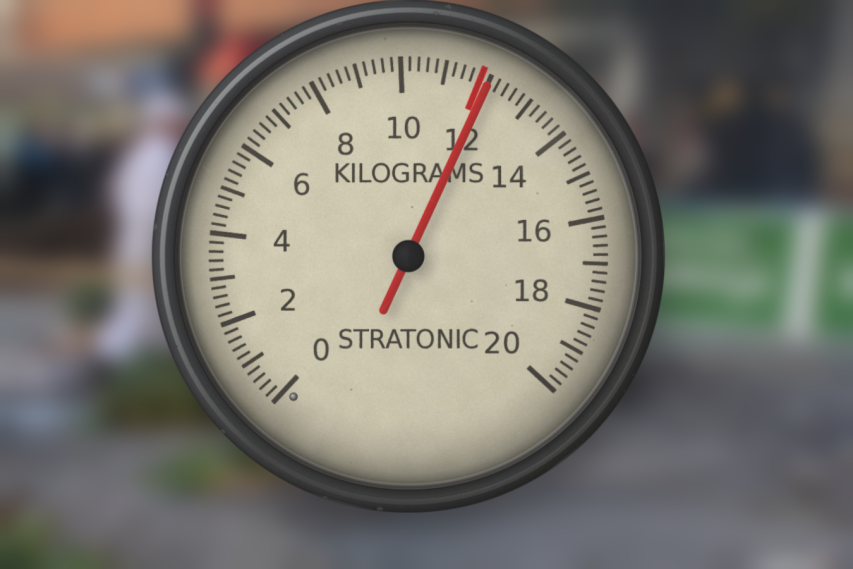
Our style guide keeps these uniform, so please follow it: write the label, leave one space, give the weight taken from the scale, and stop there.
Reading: 12 kg
